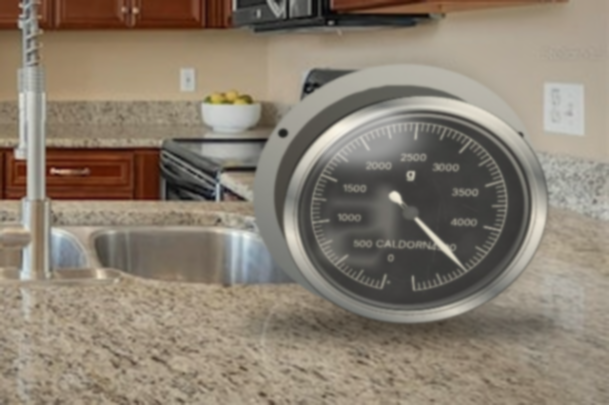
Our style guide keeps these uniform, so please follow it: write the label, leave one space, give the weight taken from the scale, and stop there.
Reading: 4500 g
